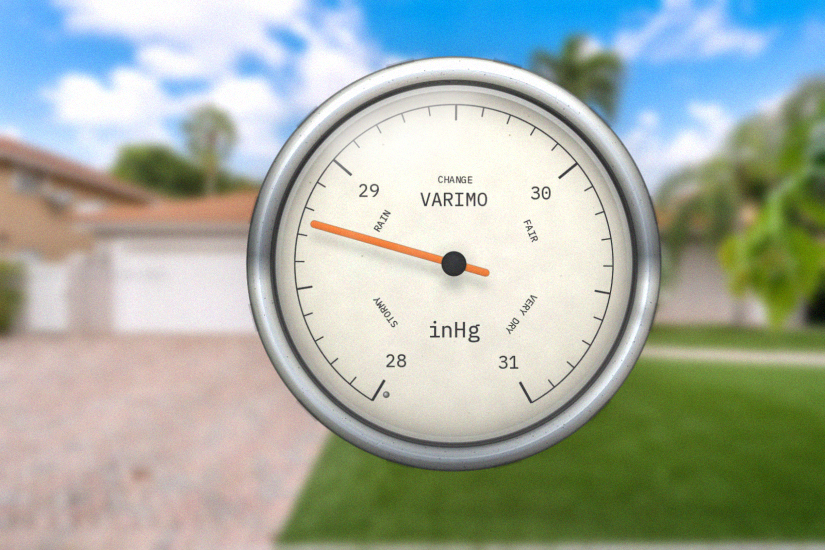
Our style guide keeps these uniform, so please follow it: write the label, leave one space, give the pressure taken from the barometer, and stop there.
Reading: 28.75 inHg
